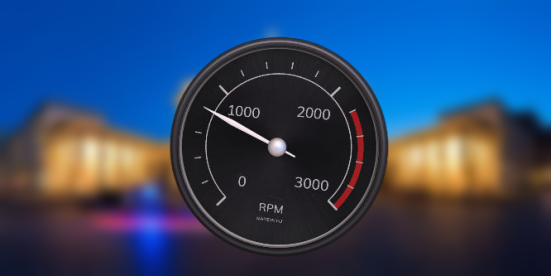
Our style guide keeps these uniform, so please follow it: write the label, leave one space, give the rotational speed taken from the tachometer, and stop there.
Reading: 800 rpm
